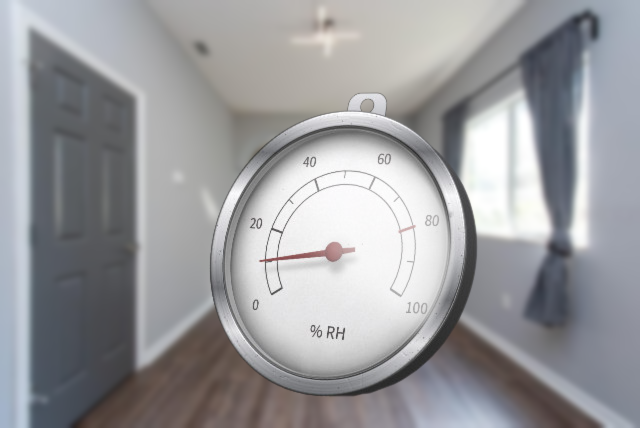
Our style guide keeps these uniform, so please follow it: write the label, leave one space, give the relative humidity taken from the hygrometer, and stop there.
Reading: 10 %
